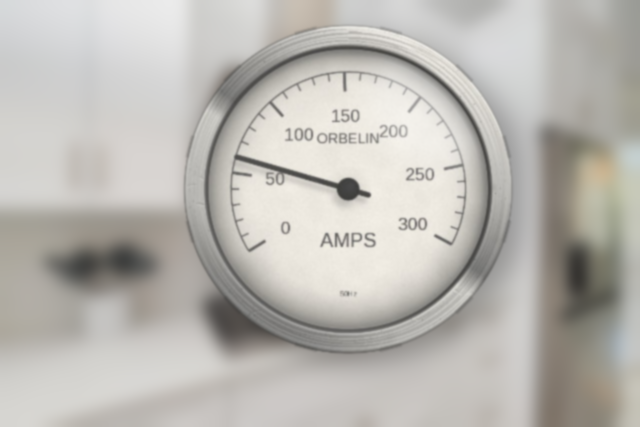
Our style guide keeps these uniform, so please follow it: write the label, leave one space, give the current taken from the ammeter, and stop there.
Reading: 60 A
